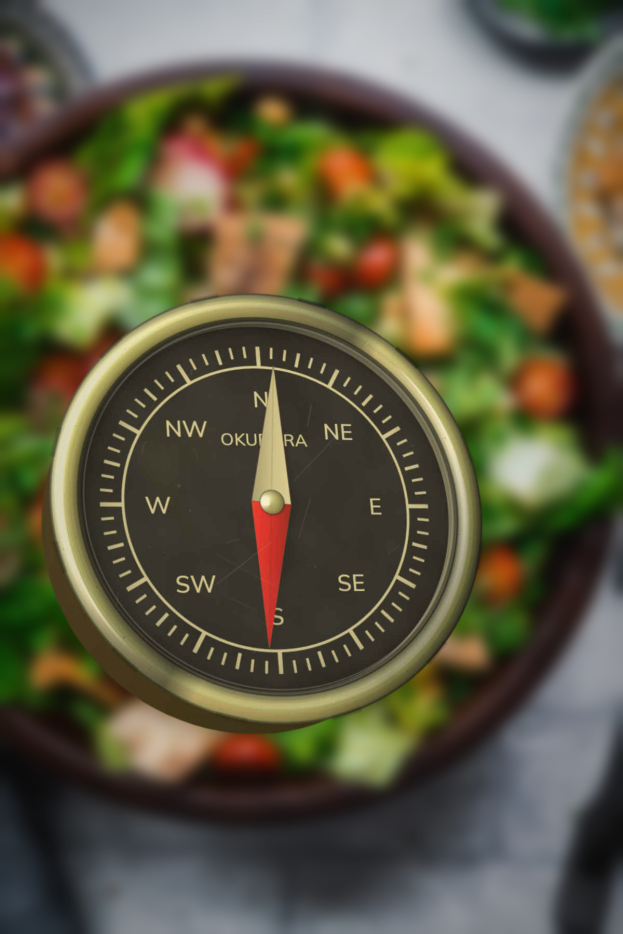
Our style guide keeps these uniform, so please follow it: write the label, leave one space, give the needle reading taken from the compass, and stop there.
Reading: 185 °
